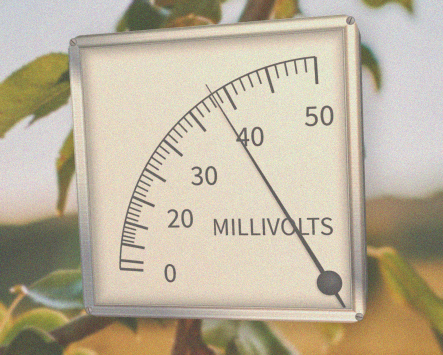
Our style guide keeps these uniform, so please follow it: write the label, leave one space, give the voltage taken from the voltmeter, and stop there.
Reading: 38.5 mV
